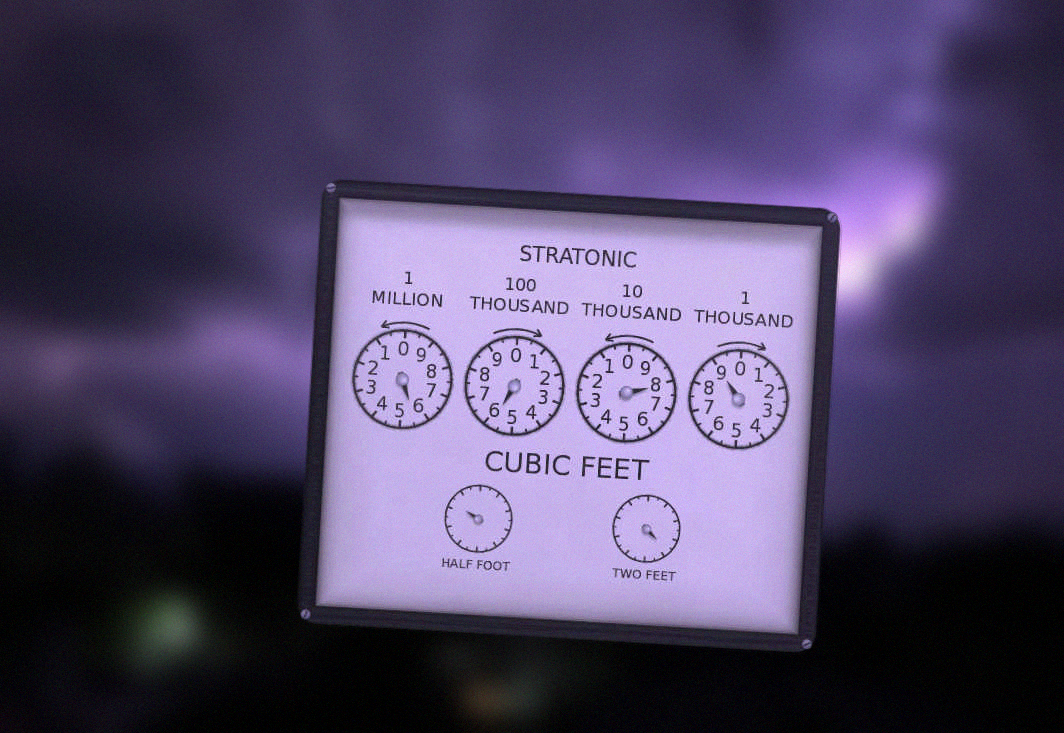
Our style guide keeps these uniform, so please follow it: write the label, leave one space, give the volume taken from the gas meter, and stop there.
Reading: 557900 ft³
